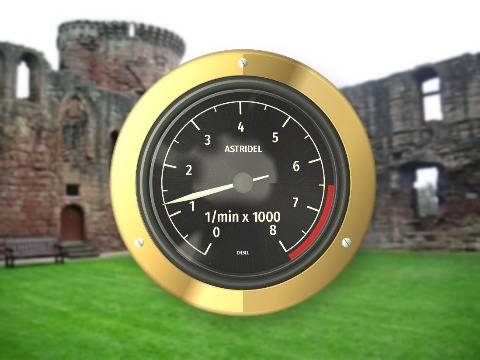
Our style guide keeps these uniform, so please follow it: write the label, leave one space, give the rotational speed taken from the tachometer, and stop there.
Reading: 1250 rpm
